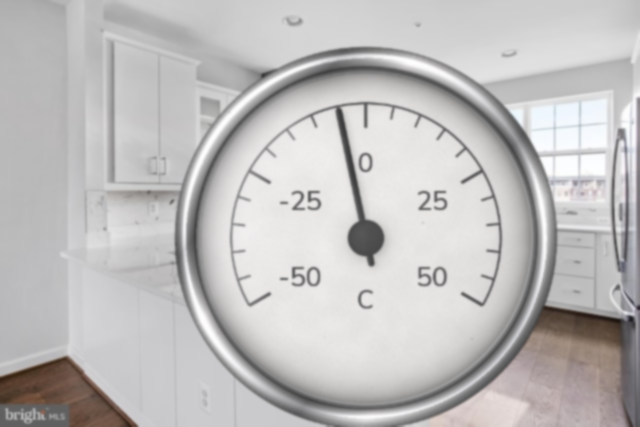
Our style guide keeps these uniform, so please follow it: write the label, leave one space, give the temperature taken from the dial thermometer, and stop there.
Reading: -5 °C
